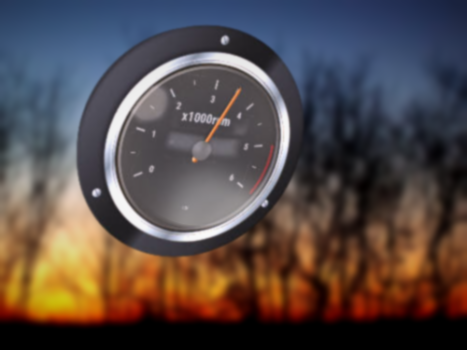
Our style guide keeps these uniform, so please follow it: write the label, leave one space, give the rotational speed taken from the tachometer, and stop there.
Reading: 3500 rpm
